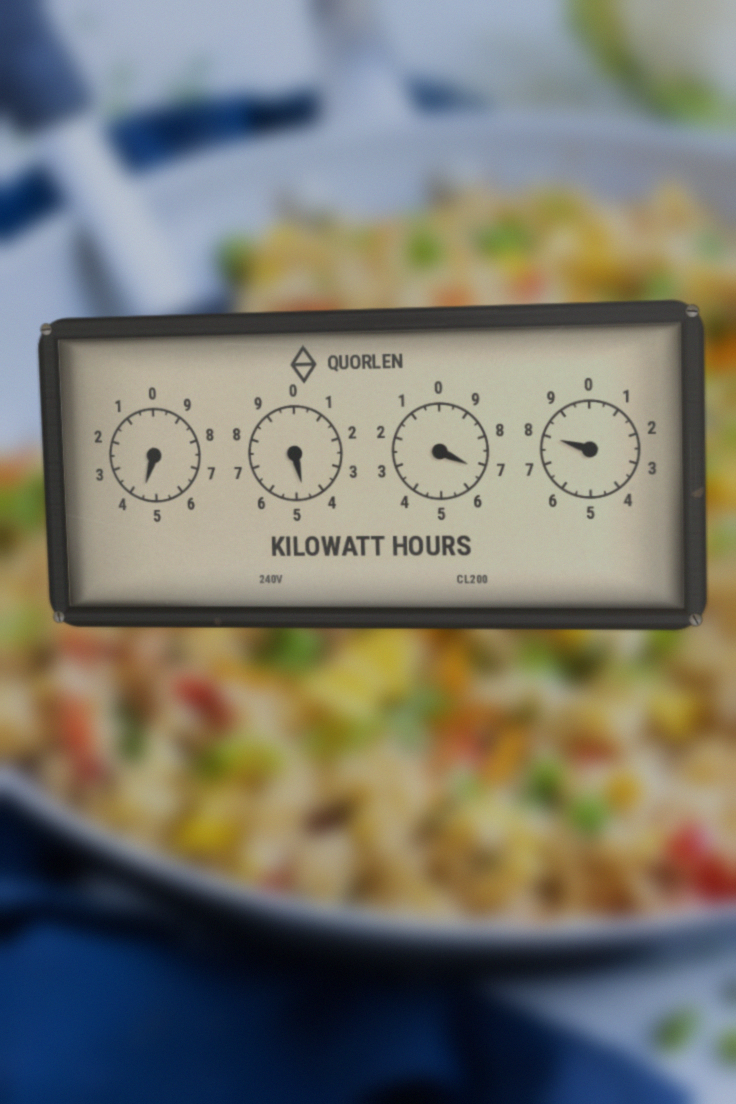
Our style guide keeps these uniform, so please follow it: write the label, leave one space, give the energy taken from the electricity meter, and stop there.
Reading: 4468 kWh
